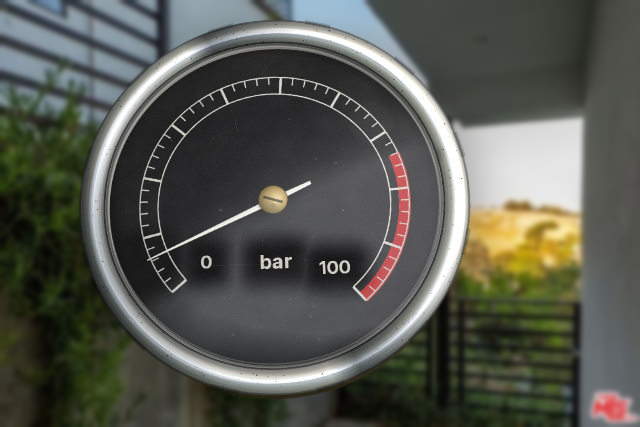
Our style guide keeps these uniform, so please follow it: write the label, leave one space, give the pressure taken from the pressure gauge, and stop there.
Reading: 6 bar
